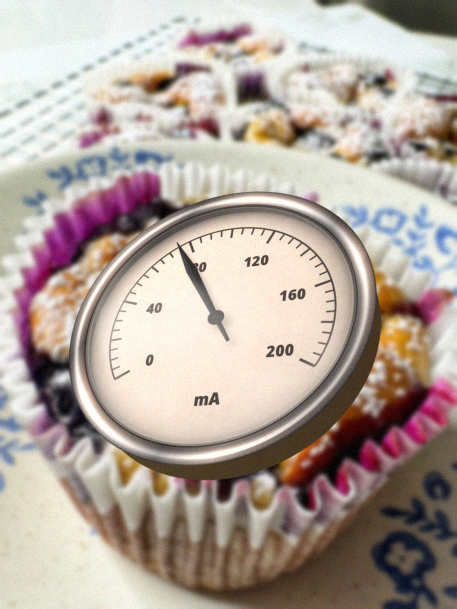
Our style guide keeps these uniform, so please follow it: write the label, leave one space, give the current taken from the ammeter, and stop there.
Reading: 75 mA
